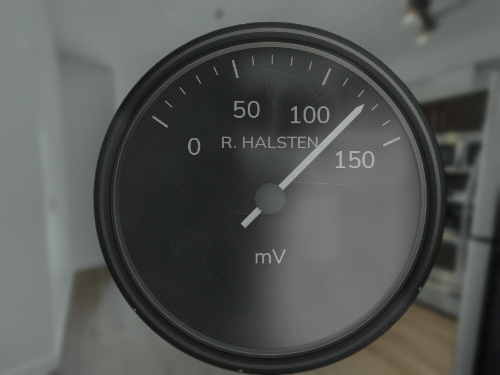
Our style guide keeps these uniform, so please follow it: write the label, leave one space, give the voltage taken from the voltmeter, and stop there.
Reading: 125 mV
